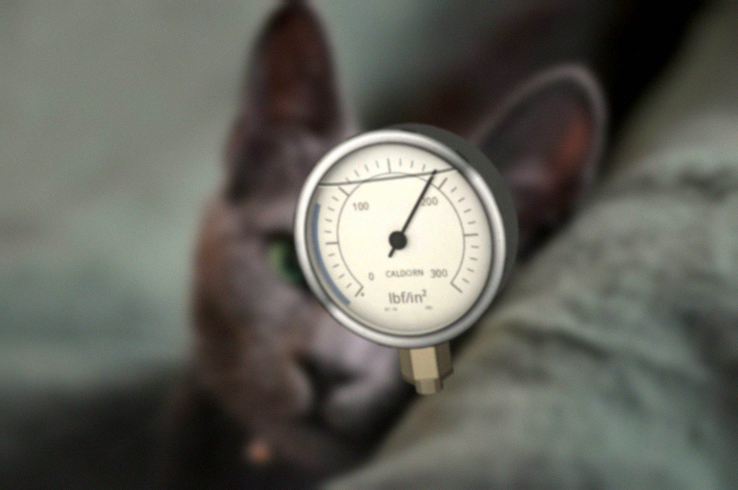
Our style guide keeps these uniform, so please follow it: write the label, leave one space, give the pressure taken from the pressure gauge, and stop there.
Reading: 190 psi
